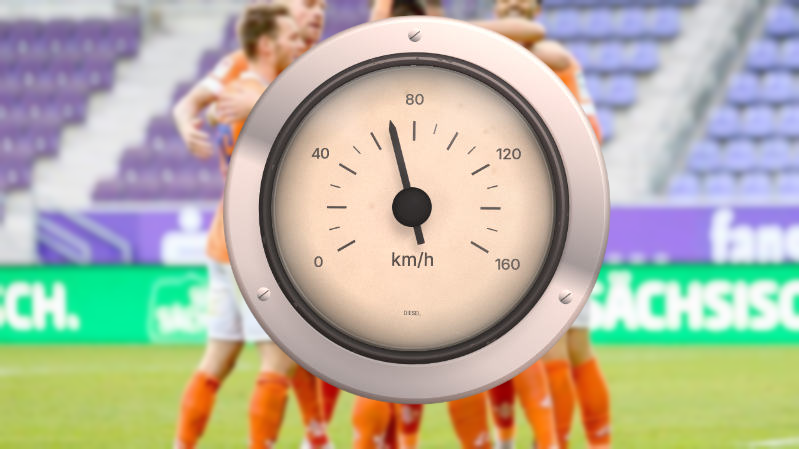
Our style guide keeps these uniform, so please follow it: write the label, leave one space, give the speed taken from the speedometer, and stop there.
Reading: 70 km/h
